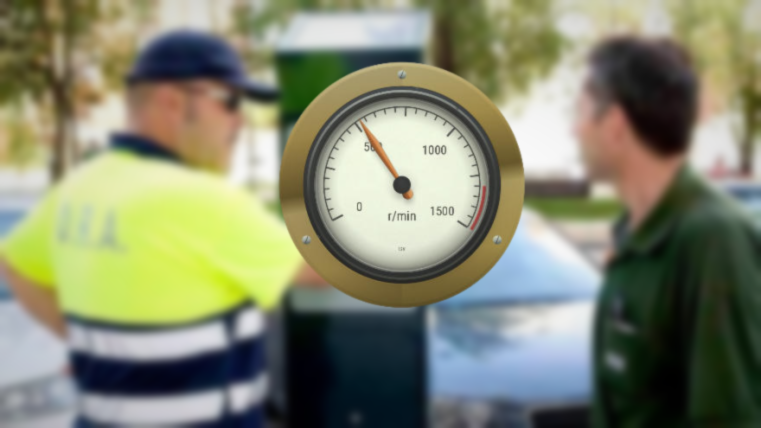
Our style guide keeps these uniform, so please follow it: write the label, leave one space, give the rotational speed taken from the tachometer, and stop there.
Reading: 525 rpm
